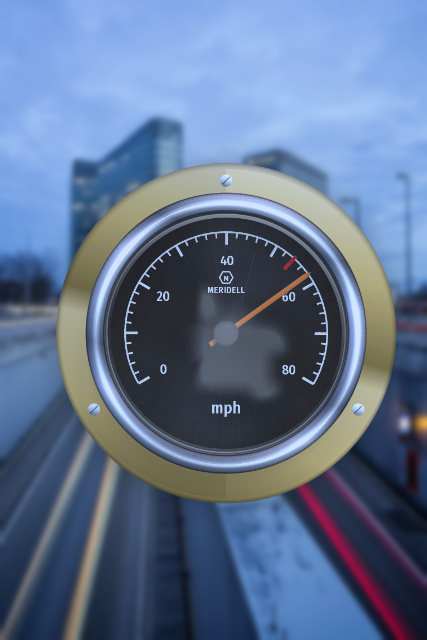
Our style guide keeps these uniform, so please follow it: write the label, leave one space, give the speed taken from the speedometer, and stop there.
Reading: 58 mph
